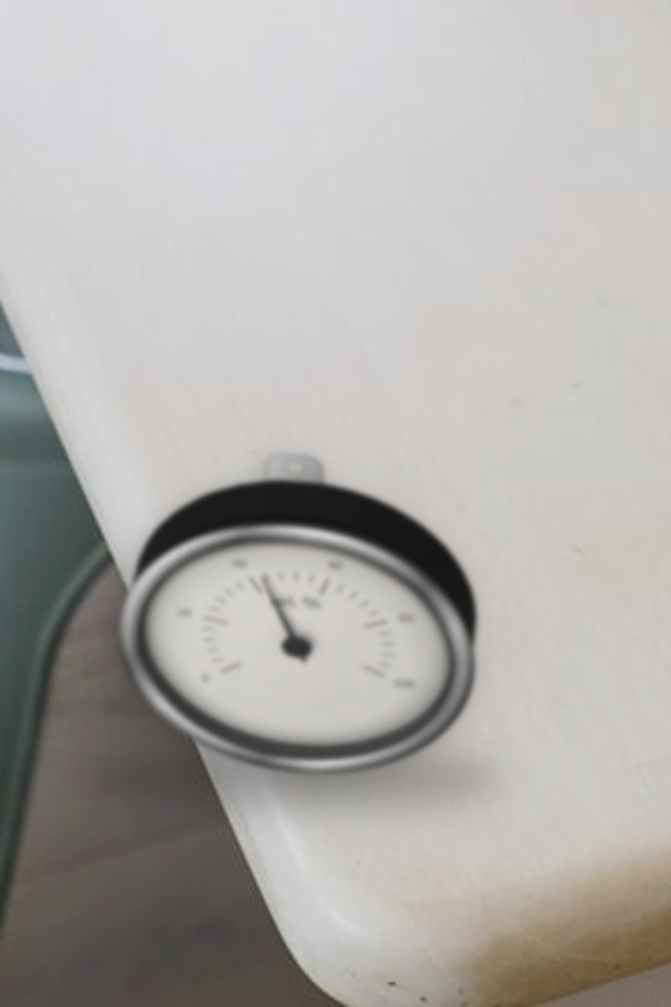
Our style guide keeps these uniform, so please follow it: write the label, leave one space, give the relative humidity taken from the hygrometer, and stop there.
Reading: 44 %
